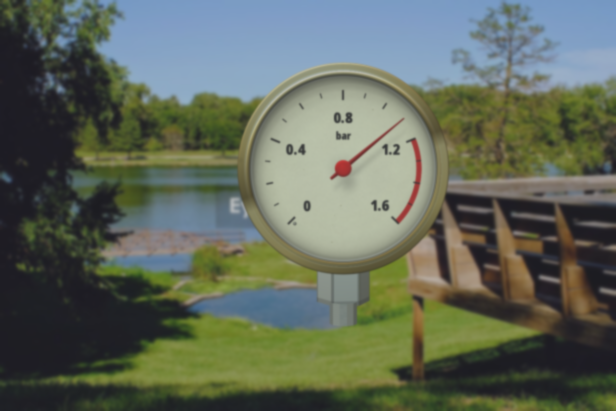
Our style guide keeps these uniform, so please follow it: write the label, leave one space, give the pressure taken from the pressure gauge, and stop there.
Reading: 1.1 bar
